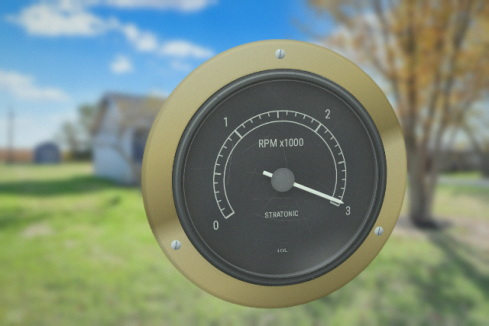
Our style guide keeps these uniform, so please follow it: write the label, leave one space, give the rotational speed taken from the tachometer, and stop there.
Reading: 2950 rpm
